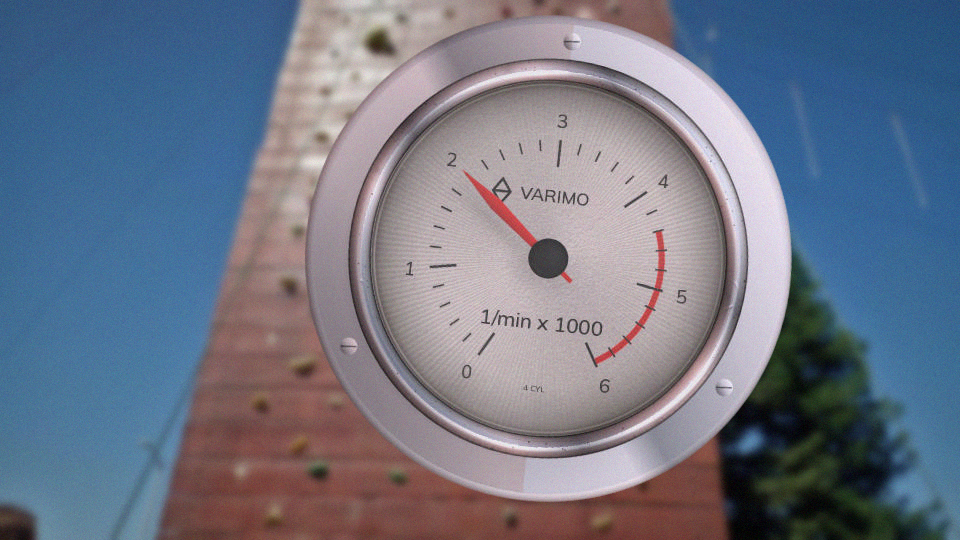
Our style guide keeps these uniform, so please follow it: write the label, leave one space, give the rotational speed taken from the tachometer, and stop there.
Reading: 2000 rpm
